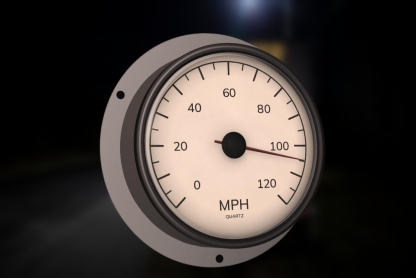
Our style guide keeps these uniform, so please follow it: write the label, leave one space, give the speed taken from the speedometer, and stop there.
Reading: 105 mph
